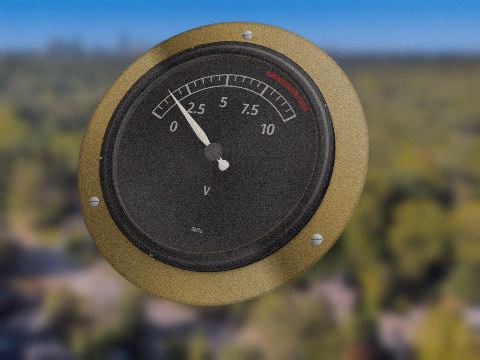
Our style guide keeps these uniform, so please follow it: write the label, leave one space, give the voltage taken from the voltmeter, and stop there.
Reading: 1.5 V
